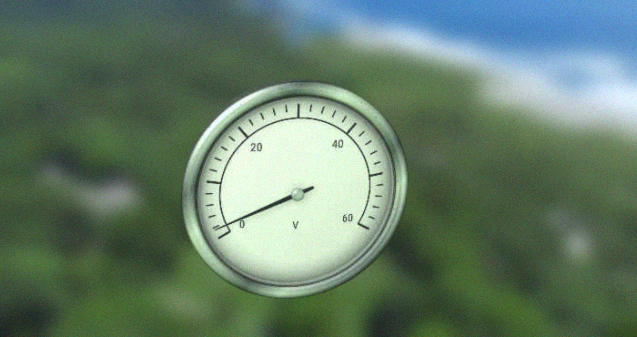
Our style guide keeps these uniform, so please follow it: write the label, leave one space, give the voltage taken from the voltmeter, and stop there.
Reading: 2 V
